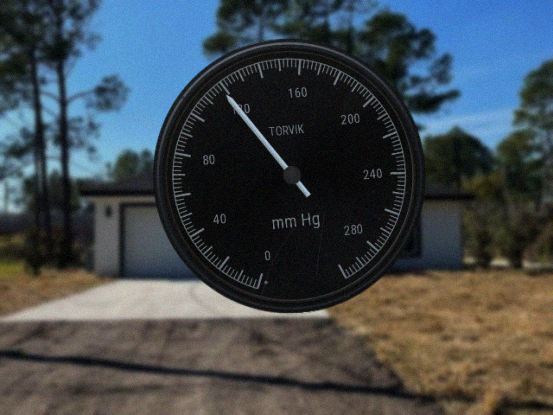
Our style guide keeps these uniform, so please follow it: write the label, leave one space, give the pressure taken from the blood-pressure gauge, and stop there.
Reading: 118 mmHg
